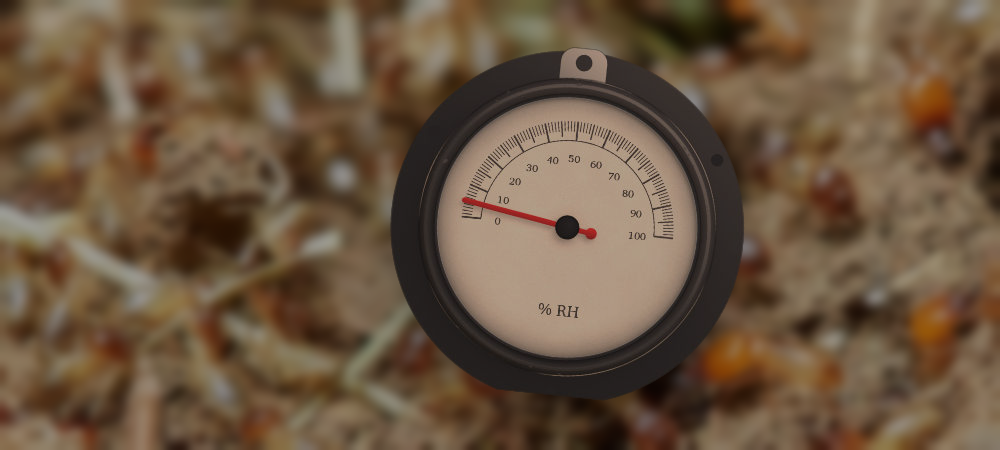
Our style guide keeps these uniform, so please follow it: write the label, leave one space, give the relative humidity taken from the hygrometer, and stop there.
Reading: 5 %
